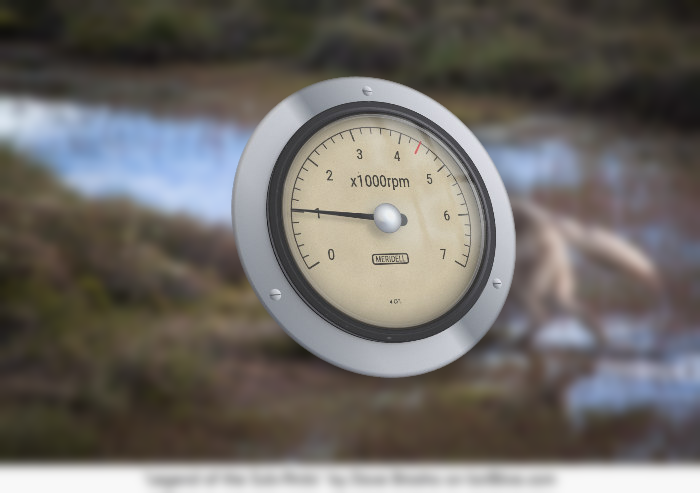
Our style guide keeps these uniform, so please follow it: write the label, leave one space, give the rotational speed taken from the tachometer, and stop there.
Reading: 1000 rpm
